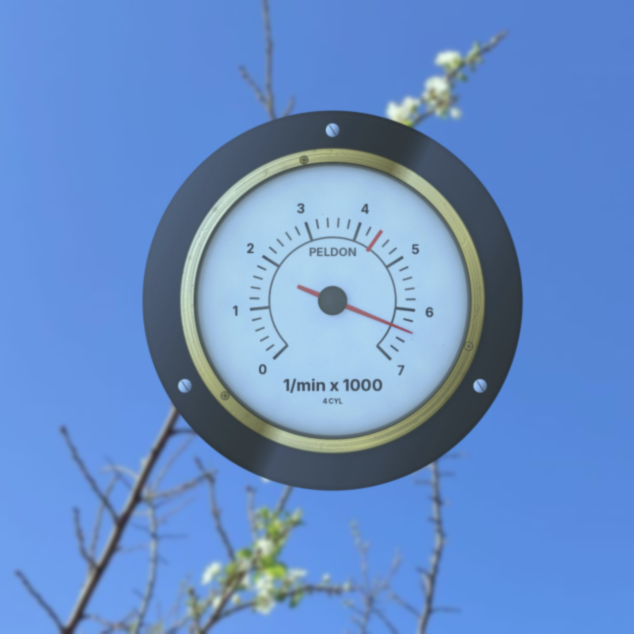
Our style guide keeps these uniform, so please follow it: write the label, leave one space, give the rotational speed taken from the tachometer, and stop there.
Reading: 6400 rpm
